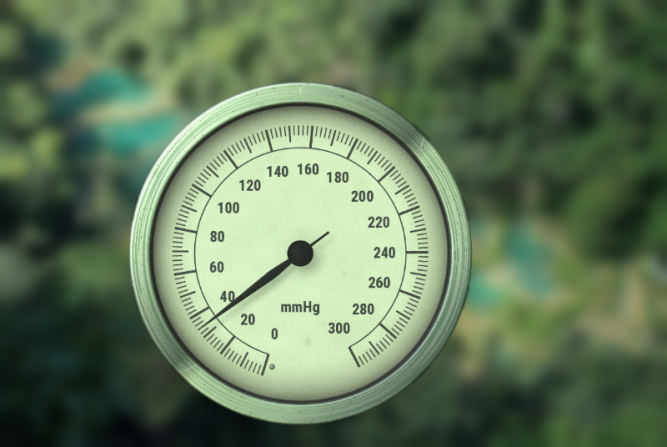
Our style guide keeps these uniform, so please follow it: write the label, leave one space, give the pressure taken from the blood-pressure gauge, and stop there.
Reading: 34 mmHg
